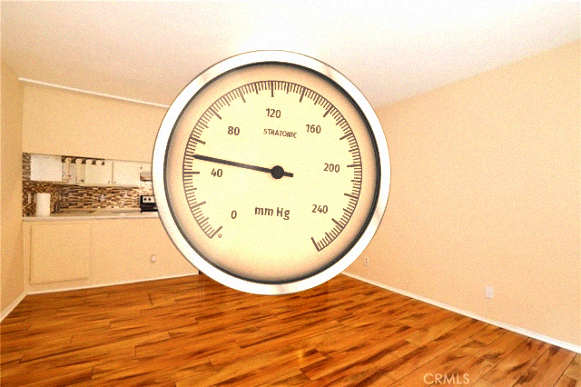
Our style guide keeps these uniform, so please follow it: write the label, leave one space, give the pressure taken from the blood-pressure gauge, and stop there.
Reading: 50 mmHg
